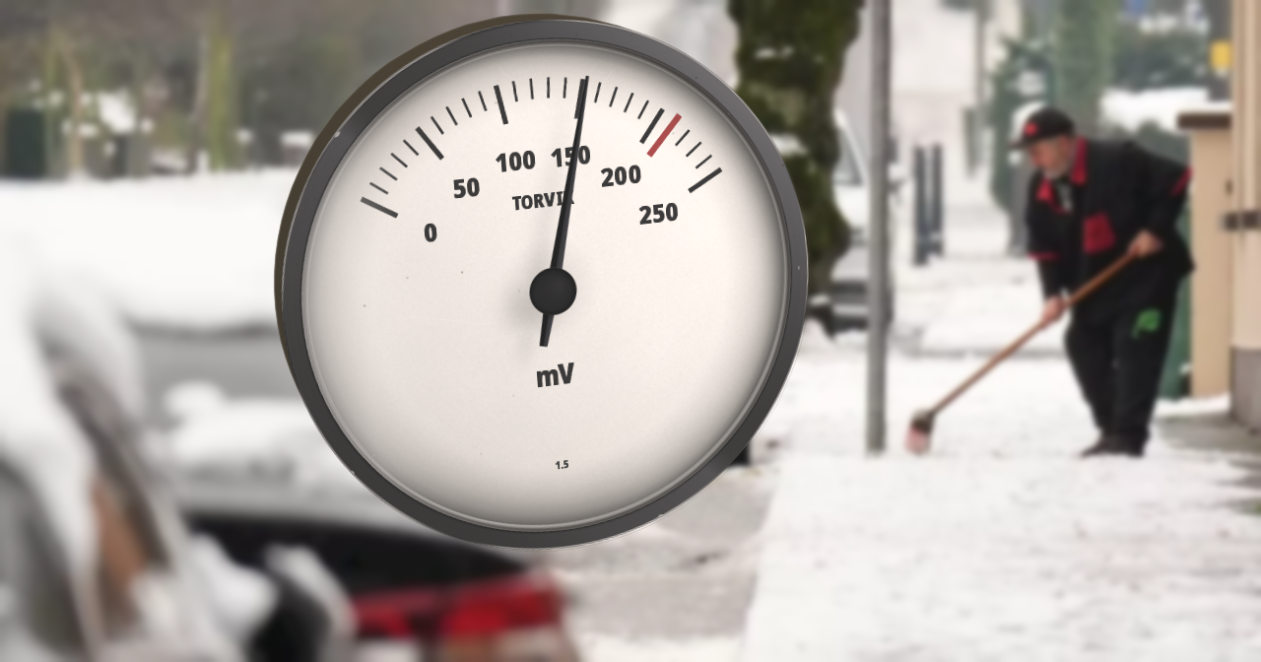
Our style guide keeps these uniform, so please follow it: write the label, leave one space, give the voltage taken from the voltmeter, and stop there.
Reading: 150 mV
